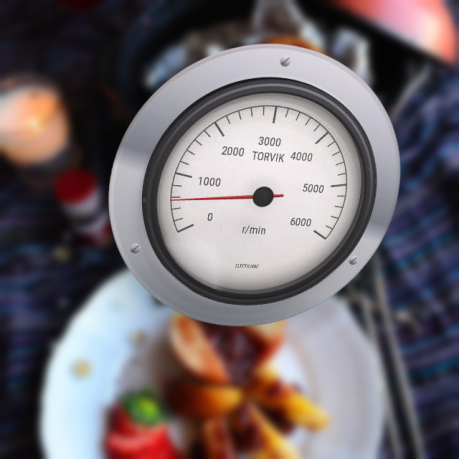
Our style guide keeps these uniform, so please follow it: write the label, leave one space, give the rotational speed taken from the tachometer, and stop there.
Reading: 600 rpm
